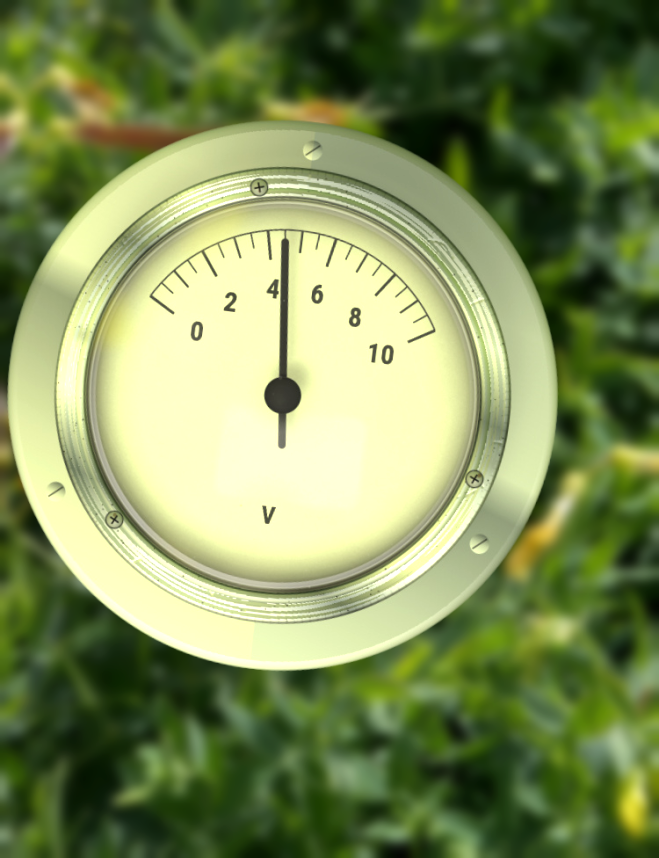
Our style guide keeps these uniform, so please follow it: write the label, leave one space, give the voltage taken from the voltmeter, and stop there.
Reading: 4.5 V
